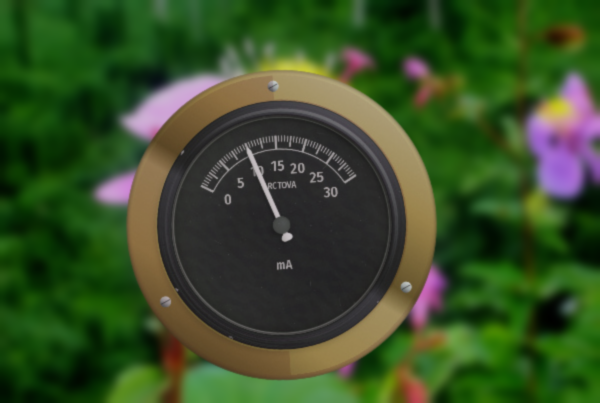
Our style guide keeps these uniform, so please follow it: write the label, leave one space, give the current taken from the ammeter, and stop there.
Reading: 10 mA
